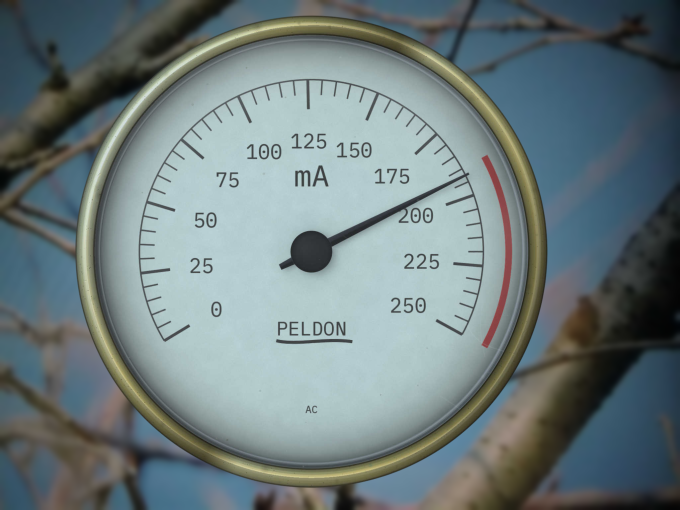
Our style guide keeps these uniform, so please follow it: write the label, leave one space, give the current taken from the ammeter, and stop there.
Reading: 192.5 mA
